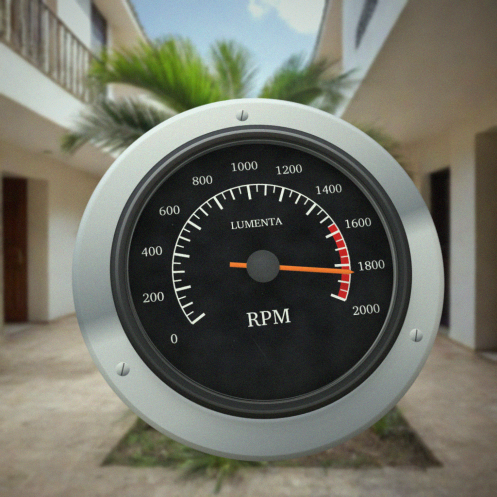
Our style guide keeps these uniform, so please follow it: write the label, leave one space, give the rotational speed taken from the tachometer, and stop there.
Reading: 1850 rpm
